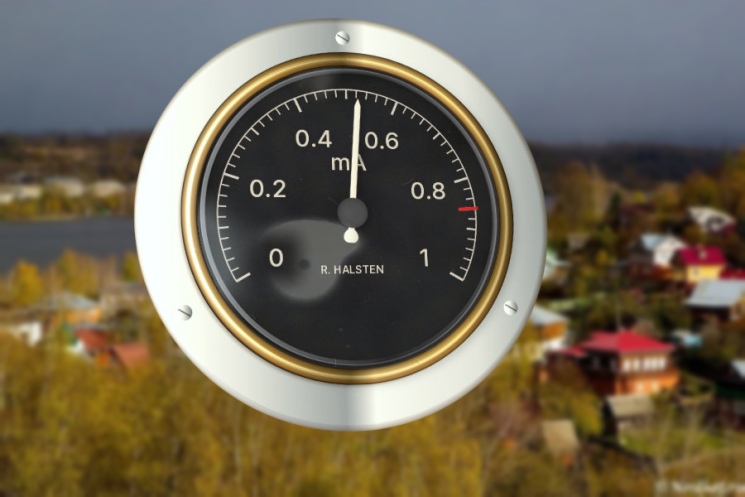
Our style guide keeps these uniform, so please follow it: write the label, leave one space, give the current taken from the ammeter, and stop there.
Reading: 0.52 mA
